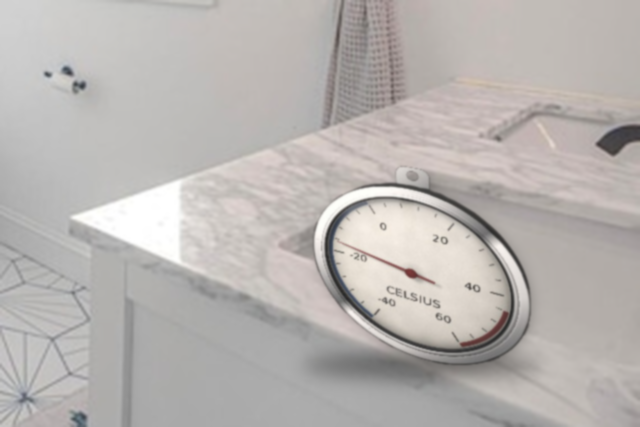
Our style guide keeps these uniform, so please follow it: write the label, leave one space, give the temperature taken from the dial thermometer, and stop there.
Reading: -16 °C
